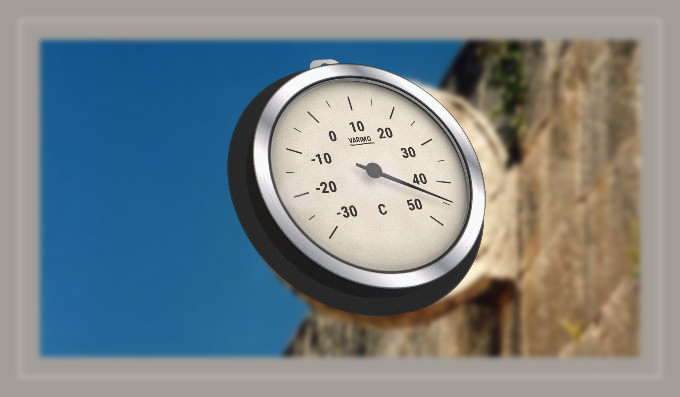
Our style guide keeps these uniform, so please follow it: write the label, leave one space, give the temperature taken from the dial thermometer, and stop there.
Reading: 45 °C
